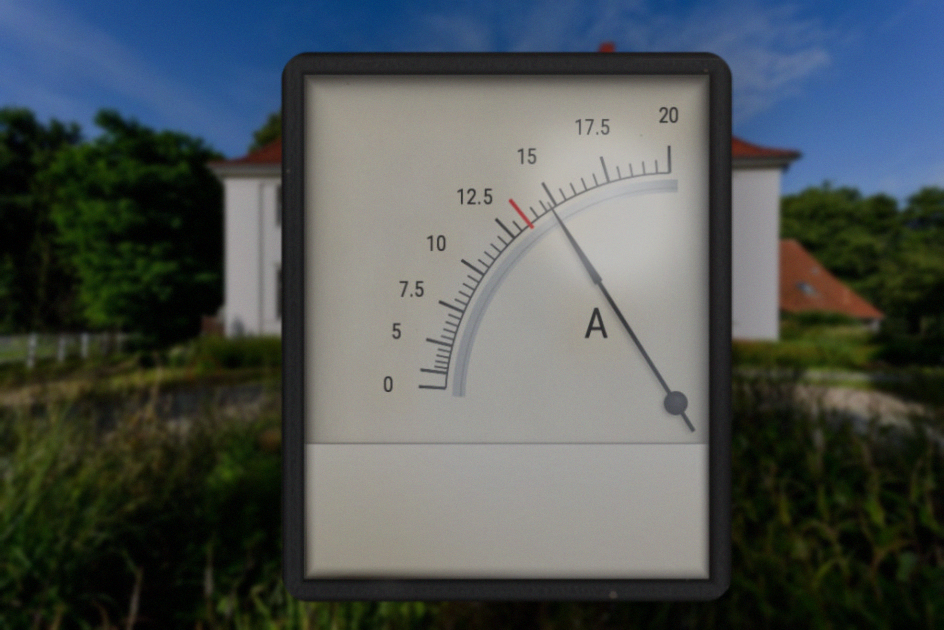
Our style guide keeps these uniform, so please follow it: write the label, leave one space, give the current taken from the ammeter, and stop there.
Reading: 14.75 A
